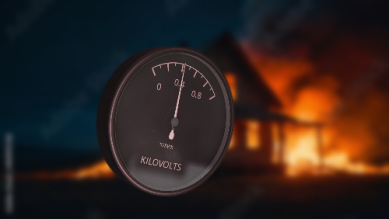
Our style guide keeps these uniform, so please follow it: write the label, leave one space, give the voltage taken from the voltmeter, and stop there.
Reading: 0.4 kV
